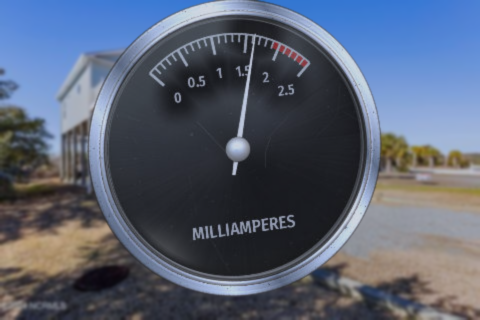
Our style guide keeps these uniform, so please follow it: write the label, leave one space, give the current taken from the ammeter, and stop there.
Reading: 1.6 mA
